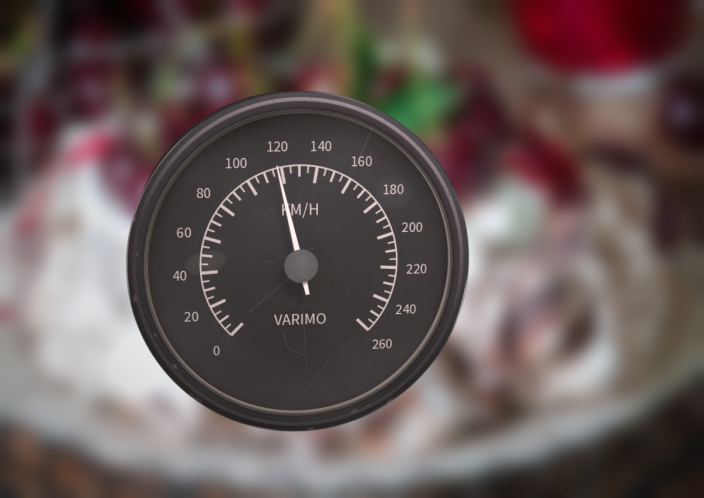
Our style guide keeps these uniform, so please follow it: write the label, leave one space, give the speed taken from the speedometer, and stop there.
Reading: 117.5 km/h
